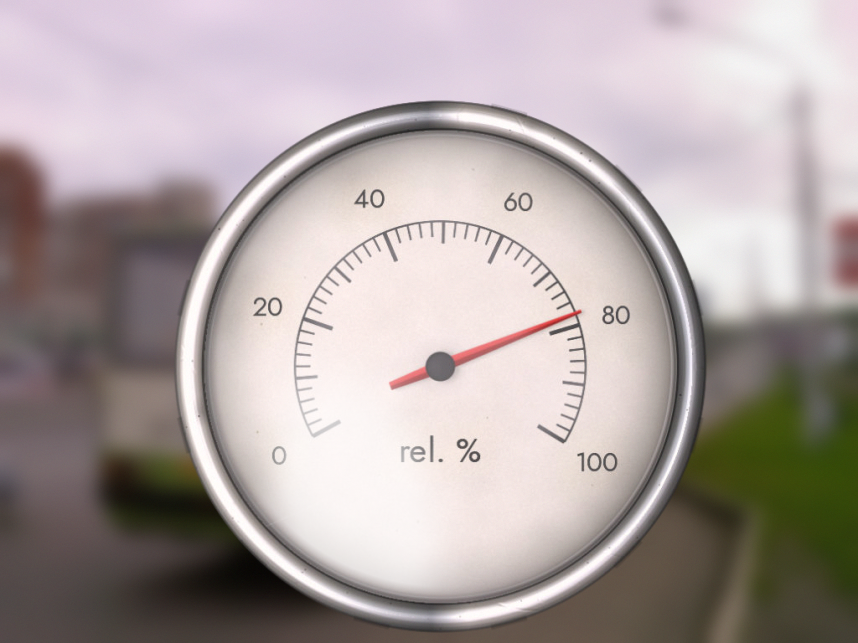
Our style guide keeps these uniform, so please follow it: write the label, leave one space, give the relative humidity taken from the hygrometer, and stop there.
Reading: 78 %
